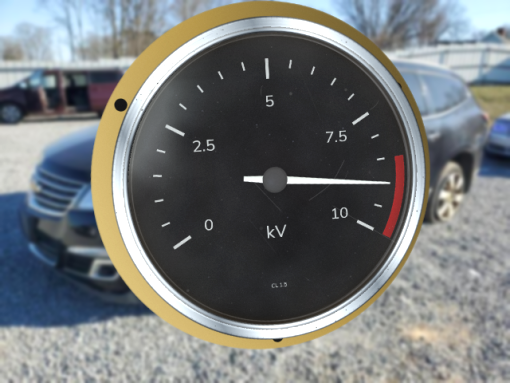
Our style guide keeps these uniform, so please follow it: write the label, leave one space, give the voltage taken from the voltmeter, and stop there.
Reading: 9 kV
